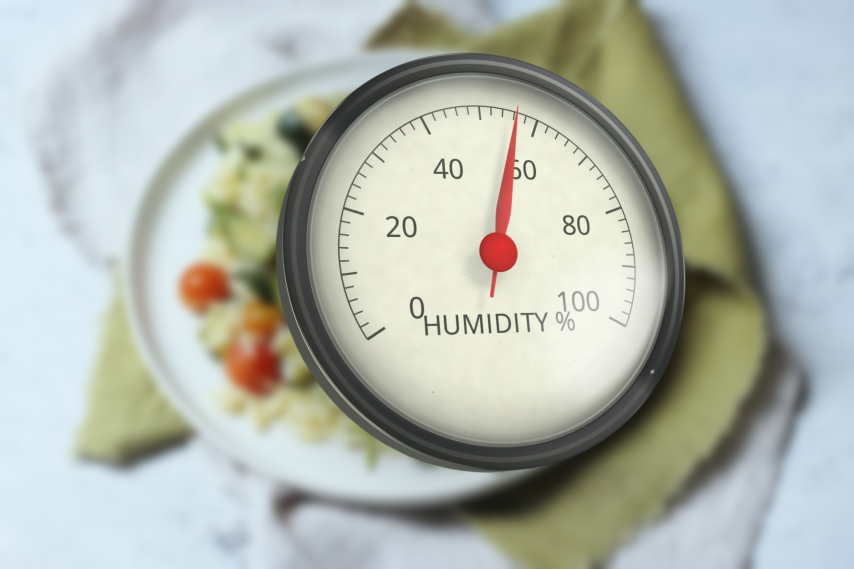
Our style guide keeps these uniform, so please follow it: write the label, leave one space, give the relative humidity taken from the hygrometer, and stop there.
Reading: 56 %
